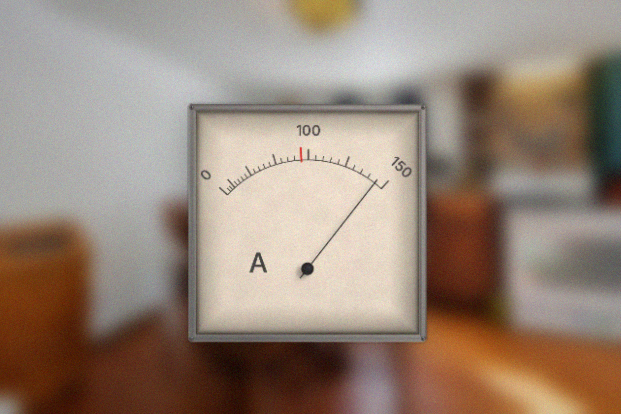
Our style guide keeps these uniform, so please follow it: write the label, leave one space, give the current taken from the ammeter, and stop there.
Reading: 145 A
